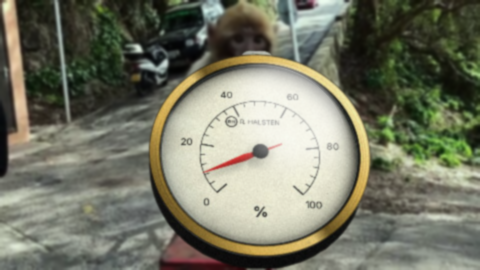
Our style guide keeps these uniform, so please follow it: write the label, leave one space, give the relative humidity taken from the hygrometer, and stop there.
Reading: 8 %
